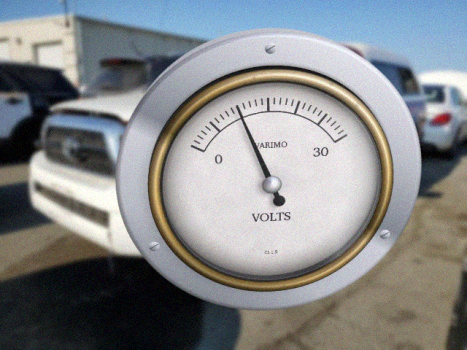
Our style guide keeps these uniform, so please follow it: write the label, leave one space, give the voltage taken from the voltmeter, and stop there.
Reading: 10 V
